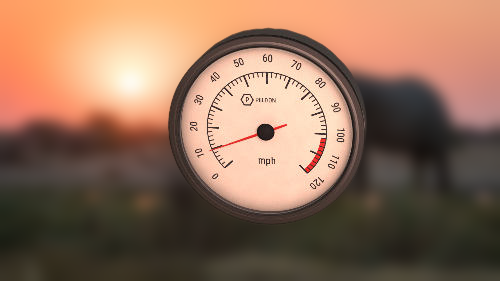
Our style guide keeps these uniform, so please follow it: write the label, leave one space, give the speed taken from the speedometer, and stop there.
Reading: 10 mph
